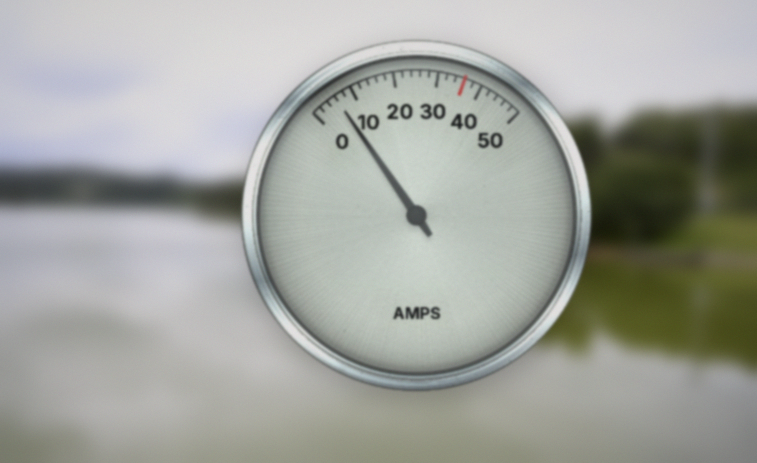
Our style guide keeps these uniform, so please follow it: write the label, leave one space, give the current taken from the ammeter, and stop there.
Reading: 6 A
